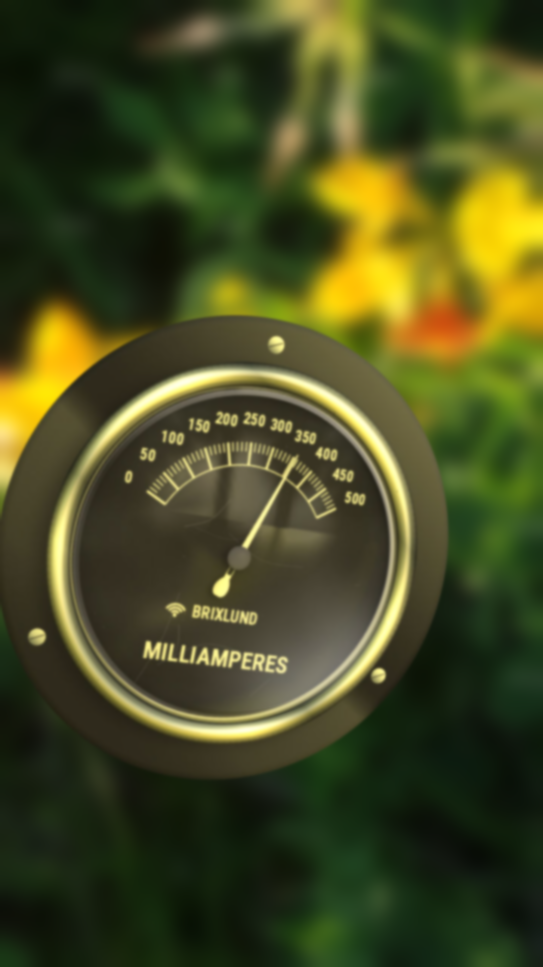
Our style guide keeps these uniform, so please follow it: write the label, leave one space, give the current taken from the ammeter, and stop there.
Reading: 350 mA
